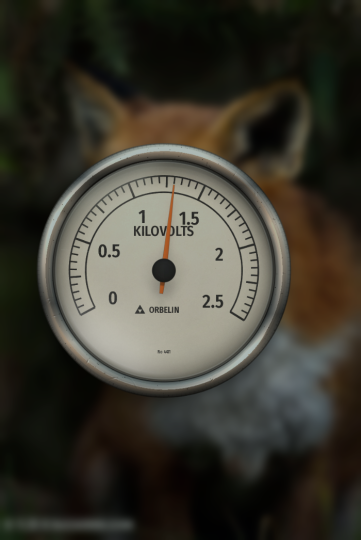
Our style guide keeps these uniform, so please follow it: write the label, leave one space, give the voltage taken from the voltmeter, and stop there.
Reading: 1.3 kV
